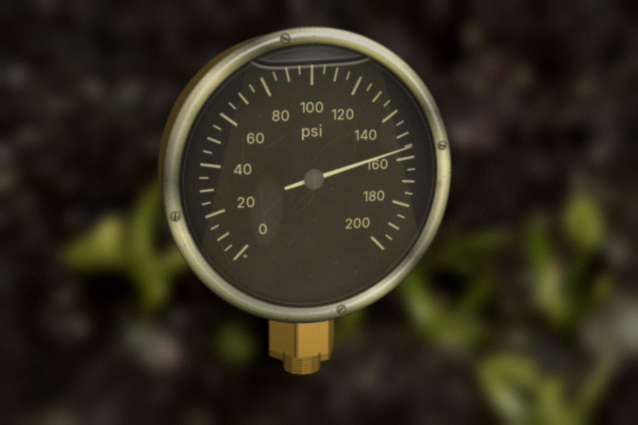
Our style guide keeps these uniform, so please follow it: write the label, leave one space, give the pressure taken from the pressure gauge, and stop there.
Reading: 155 psi
